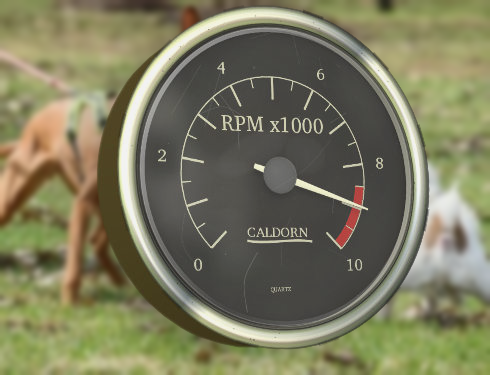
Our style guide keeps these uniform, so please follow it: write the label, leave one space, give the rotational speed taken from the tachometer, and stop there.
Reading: 9000 rpm
